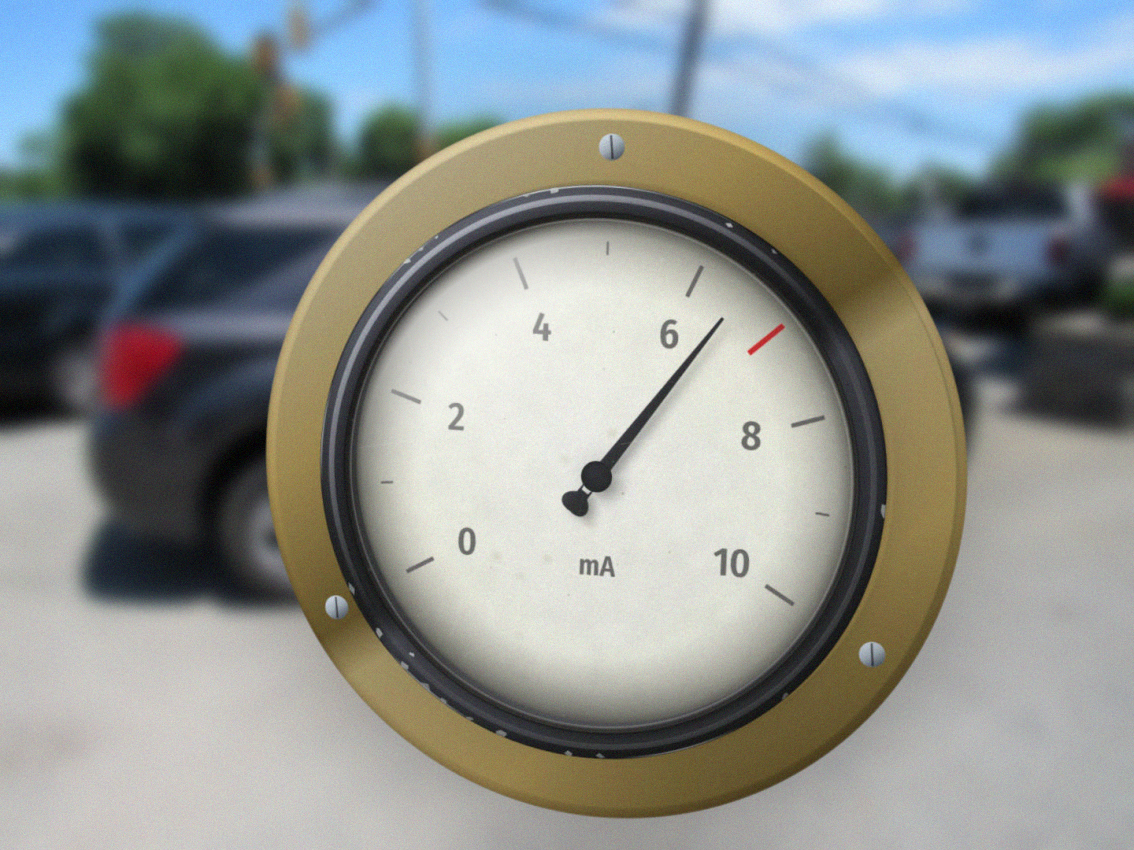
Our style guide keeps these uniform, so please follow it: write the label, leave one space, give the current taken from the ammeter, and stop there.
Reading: 6.5 mA
